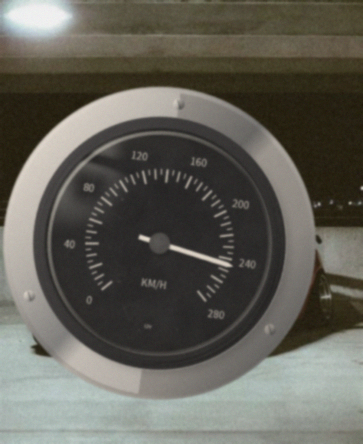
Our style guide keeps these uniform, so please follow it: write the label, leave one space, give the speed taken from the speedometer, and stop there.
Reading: 245 km/h
